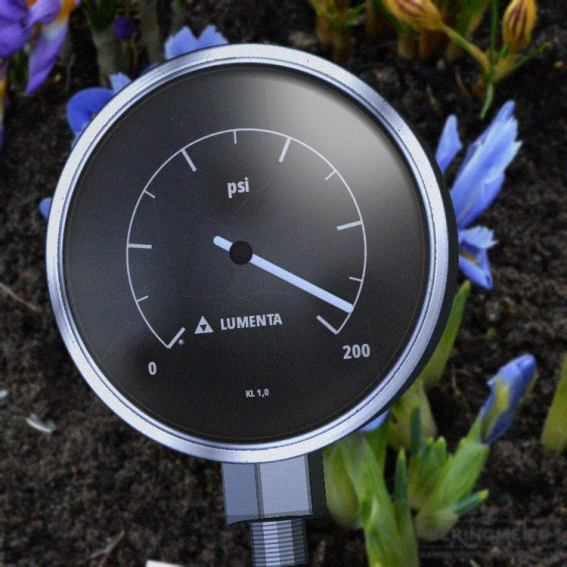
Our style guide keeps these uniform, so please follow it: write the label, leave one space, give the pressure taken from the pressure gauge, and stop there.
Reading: 190 psi
